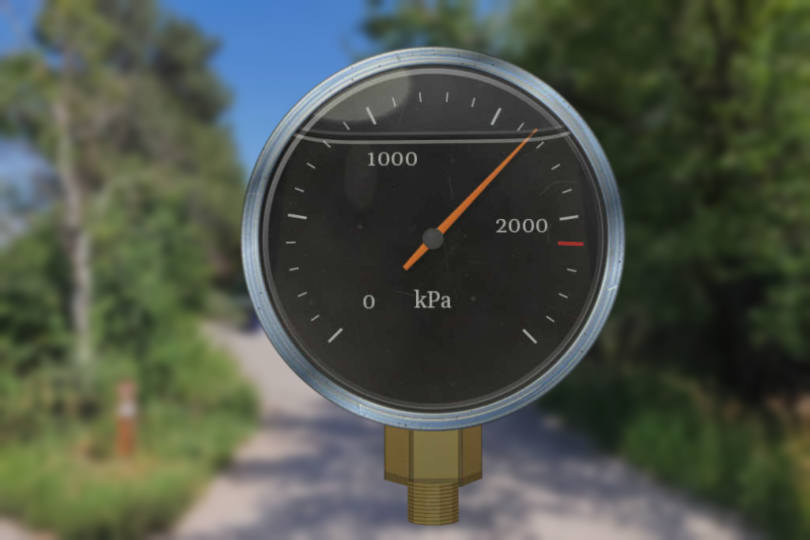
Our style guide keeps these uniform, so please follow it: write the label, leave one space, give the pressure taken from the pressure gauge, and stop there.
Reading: 1650 kPa
